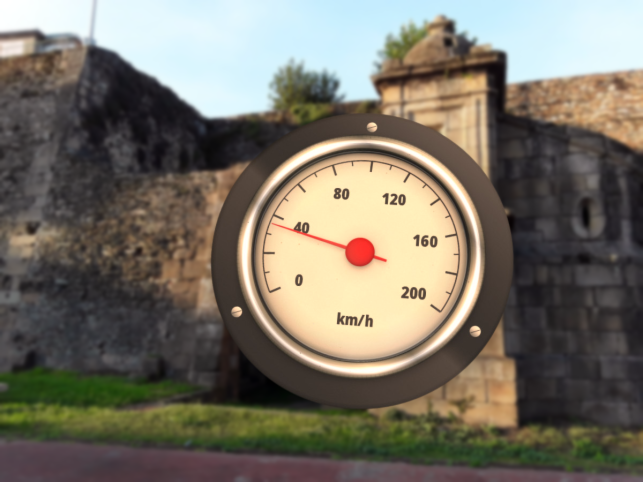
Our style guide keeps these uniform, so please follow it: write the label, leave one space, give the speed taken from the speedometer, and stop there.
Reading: 35 km/h
